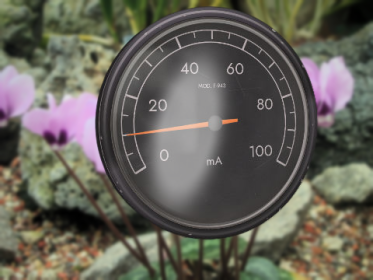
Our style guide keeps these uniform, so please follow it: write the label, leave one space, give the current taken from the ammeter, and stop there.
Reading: 10 mA
